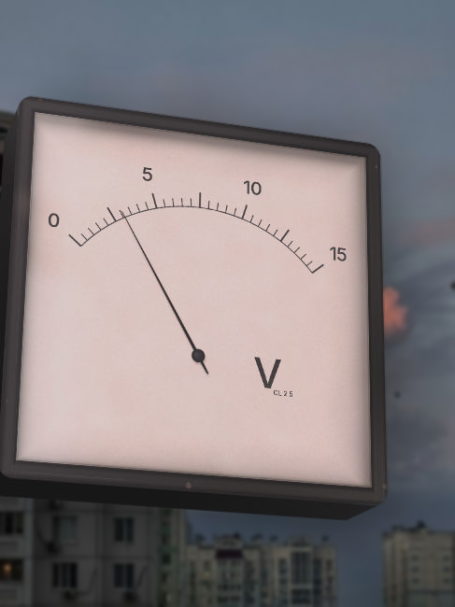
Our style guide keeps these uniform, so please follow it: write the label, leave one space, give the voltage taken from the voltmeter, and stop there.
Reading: 3 V
